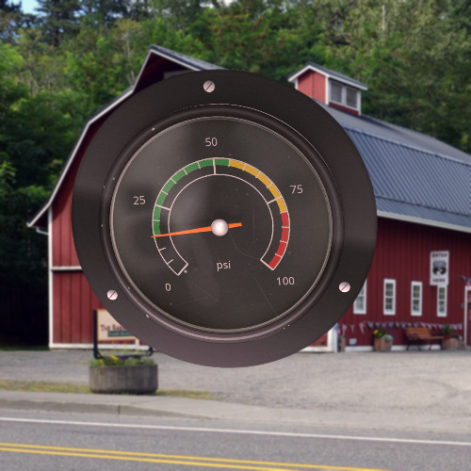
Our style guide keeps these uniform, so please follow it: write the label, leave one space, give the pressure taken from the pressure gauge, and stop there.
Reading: 15 psi
